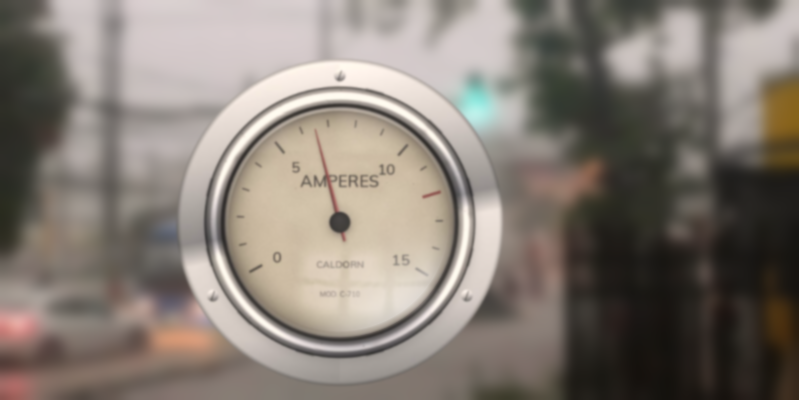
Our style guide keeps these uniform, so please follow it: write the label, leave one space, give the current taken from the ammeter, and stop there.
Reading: 6.5 A
